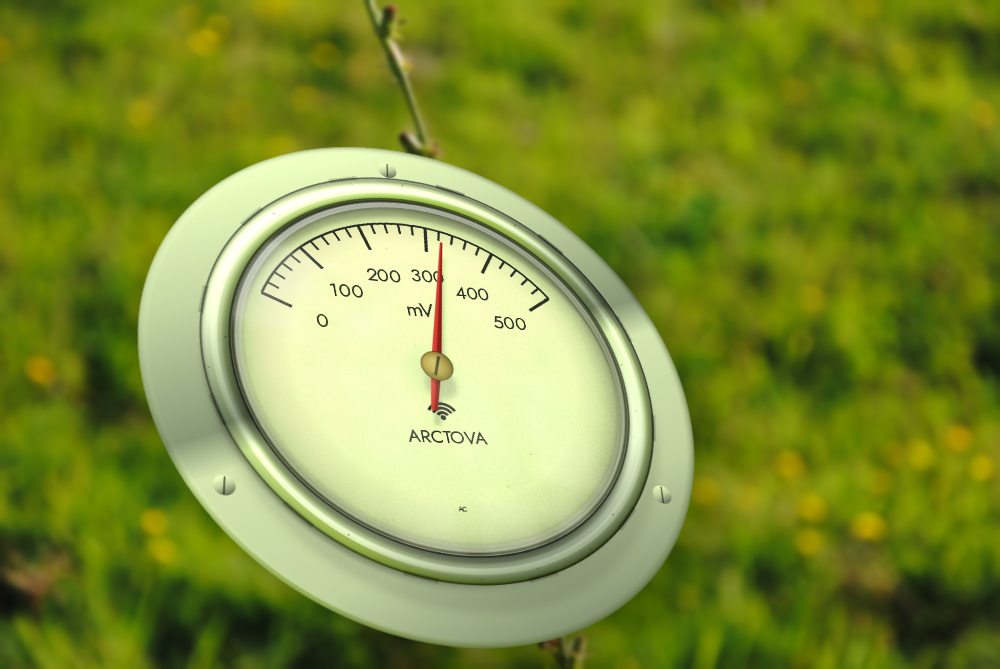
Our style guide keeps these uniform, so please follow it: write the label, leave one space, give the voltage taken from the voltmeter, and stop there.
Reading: 320 mV
